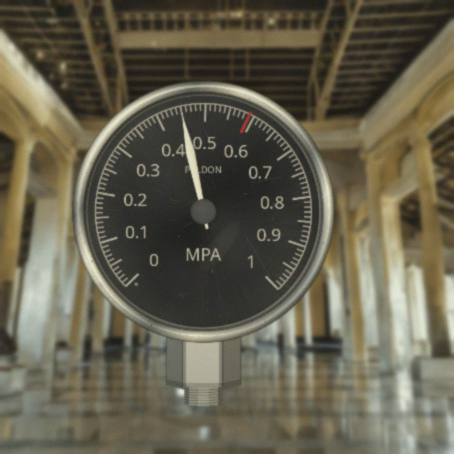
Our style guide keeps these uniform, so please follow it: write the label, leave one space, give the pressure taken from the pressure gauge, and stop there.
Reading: 0.45 MPa
